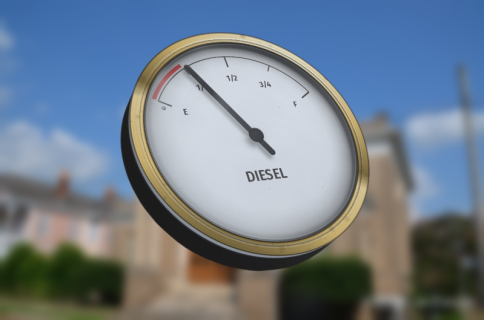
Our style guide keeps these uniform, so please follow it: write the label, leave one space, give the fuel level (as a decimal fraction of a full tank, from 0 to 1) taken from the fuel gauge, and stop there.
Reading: 0.25
